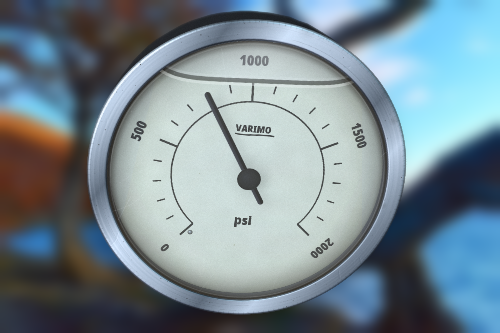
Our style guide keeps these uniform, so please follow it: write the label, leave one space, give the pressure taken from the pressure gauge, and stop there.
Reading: 800 psi
